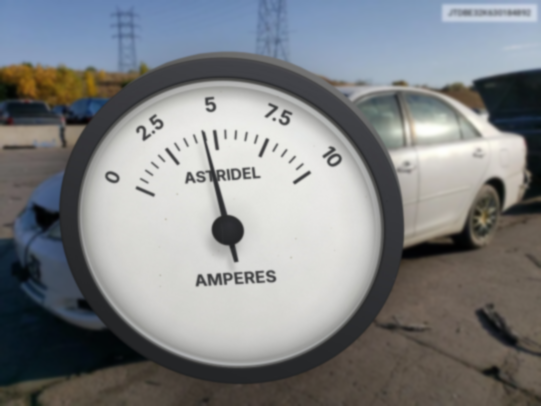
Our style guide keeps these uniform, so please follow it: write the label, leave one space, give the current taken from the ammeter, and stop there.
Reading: 4.5 A
